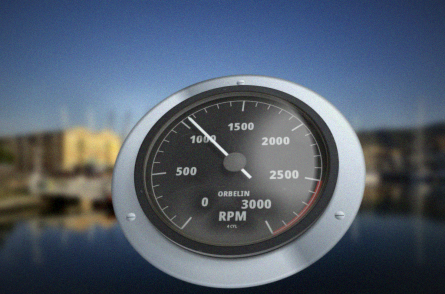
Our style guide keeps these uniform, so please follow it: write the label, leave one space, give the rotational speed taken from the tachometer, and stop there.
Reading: 1050 rpm
